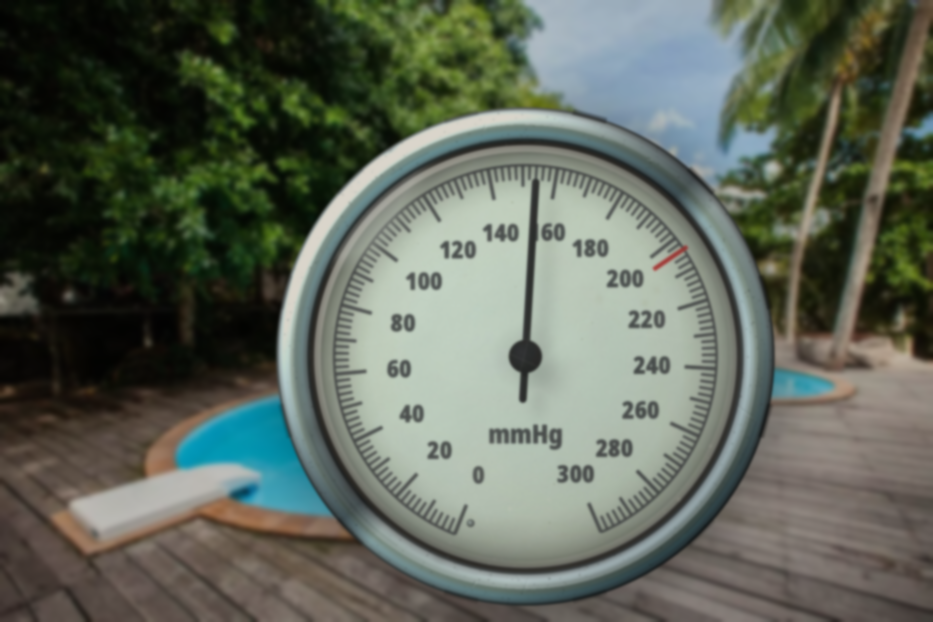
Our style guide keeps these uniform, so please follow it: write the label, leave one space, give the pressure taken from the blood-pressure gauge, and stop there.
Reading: 154 mmHg
